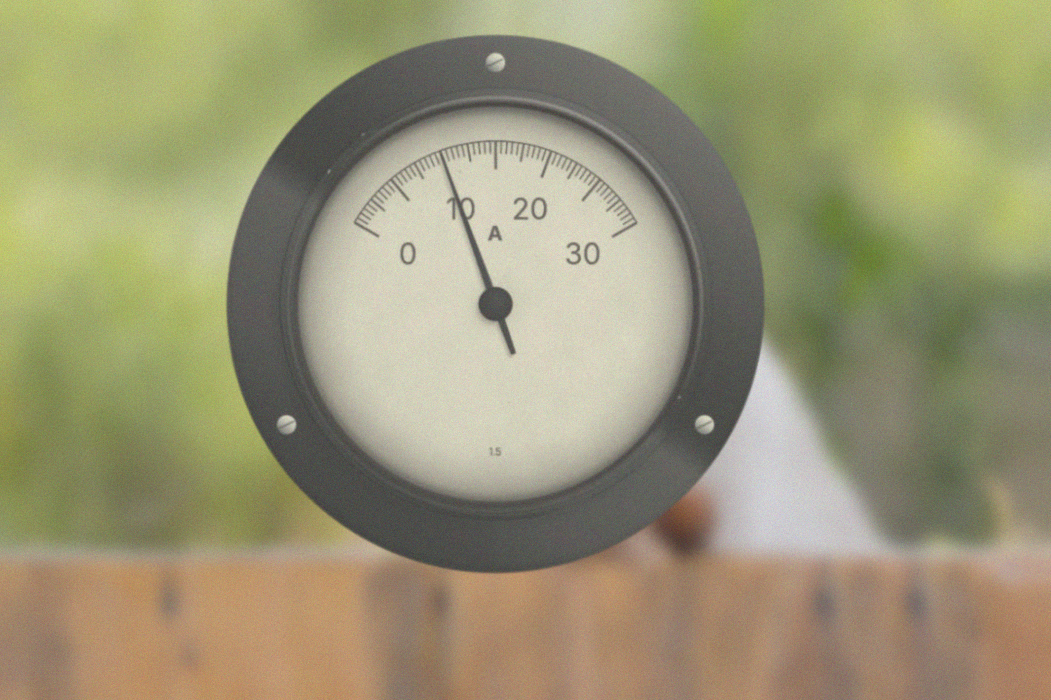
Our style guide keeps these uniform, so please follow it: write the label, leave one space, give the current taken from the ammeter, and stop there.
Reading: 10 A
